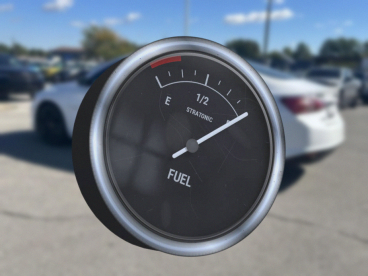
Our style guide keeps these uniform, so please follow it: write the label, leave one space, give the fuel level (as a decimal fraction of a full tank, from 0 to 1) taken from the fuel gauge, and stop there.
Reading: 1
